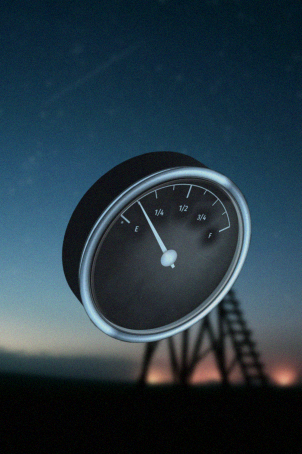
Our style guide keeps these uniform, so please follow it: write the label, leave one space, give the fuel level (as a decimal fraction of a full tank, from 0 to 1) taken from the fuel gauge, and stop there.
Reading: 0.125
